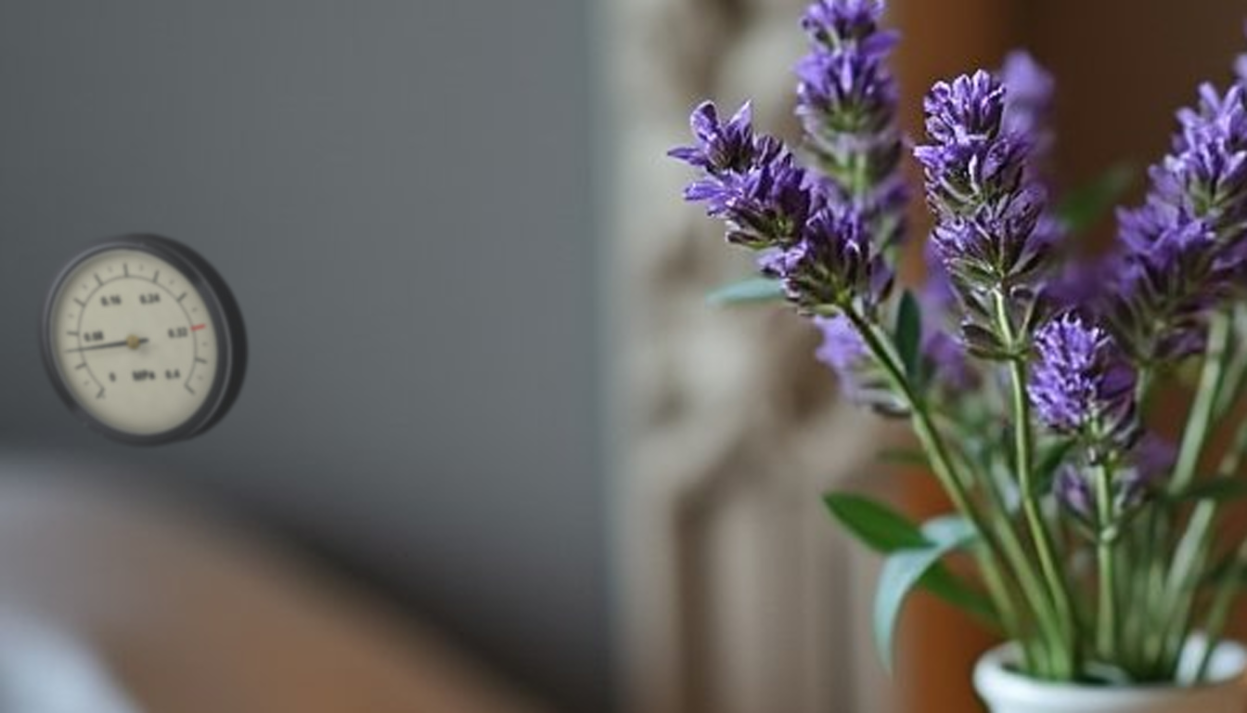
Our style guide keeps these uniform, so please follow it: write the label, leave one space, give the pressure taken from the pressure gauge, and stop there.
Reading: 0.06 MPa
